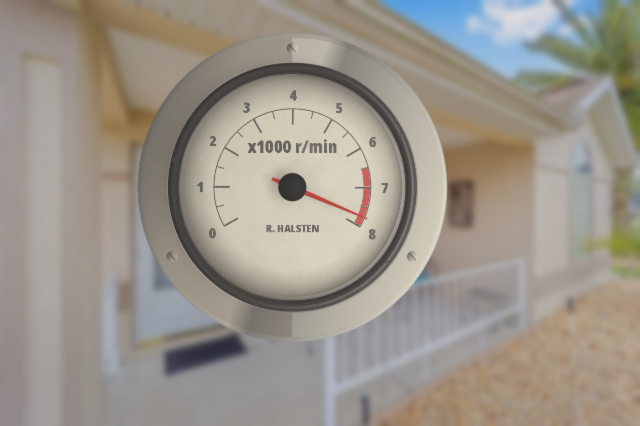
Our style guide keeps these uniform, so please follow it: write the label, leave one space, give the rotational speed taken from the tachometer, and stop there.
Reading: 7750 rpm
